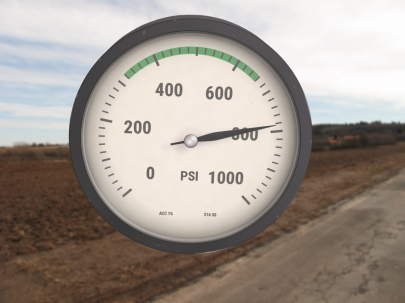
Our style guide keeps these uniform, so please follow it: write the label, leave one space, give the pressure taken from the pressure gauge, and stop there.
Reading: 780 psi
